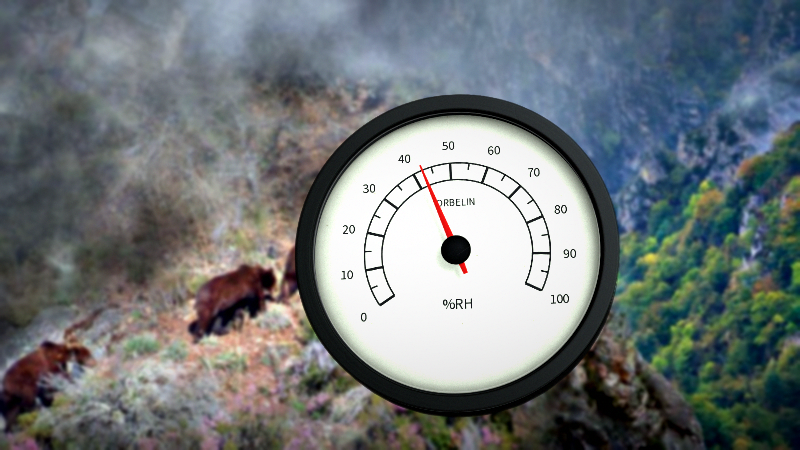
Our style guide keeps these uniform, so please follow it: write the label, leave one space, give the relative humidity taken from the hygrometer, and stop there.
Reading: 42.5 %
